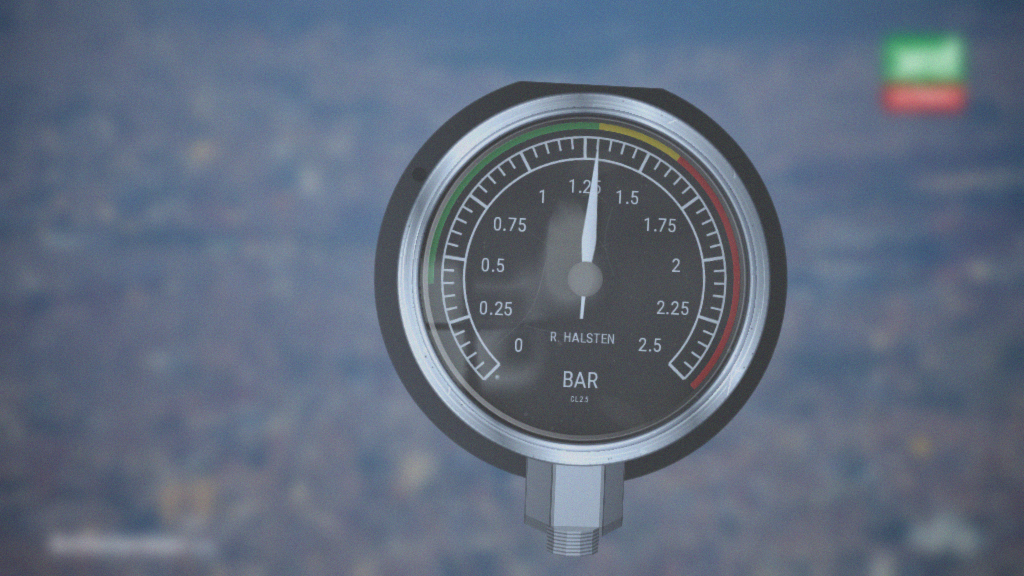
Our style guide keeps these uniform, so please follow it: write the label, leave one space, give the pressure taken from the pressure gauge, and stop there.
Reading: 1.3 bar
